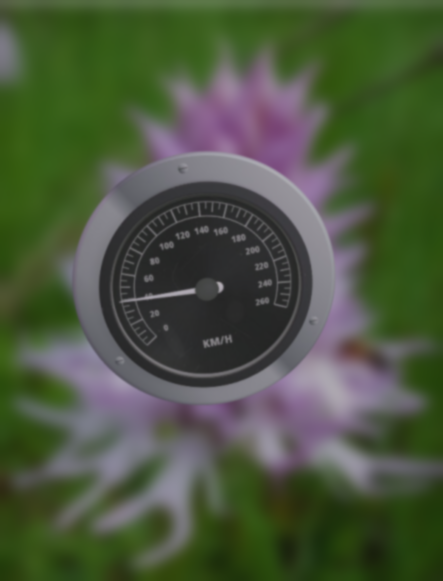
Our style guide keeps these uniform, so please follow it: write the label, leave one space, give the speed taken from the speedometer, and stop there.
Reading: 40 km/h
